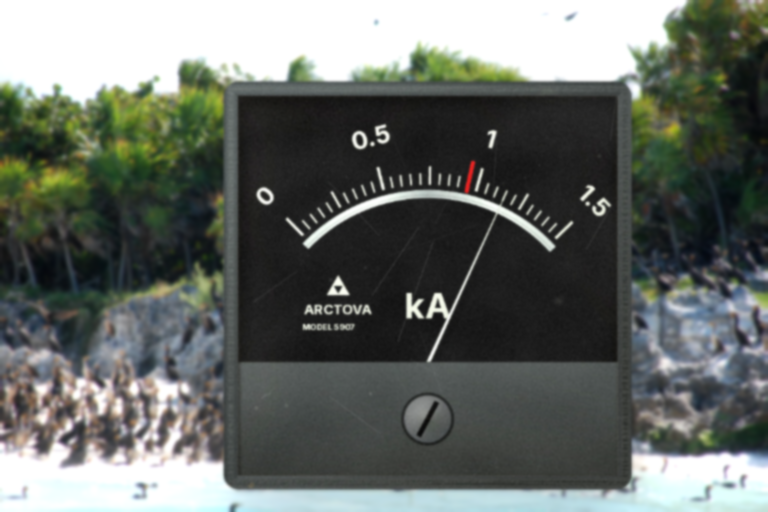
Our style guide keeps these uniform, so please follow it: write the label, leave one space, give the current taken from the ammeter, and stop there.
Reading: 1.15 kA
